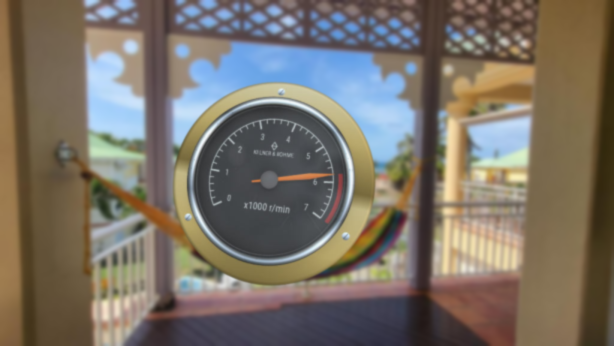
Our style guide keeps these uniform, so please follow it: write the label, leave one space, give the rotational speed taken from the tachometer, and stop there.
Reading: 5800 rpm
